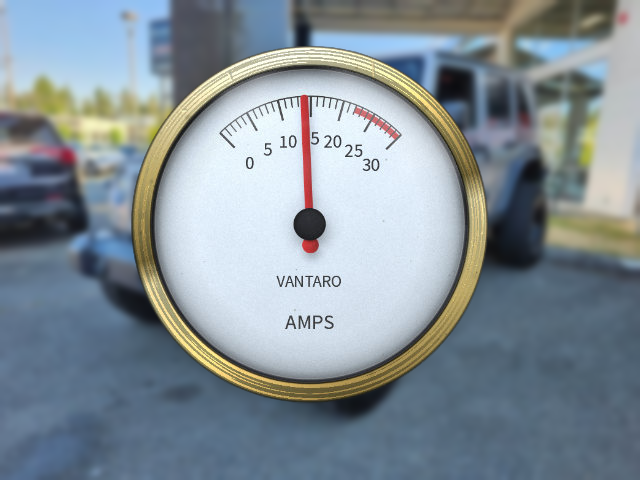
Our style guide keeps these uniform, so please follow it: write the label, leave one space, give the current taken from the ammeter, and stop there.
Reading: 14 A
